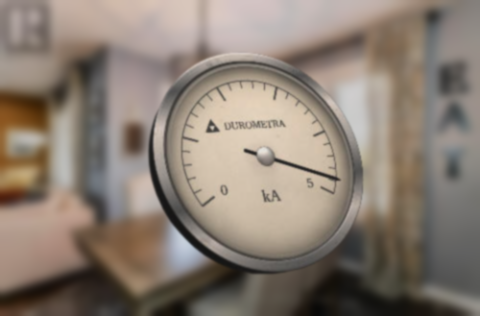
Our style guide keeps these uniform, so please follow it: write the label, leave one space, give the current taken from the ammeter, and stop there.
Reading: 4.8 kA
